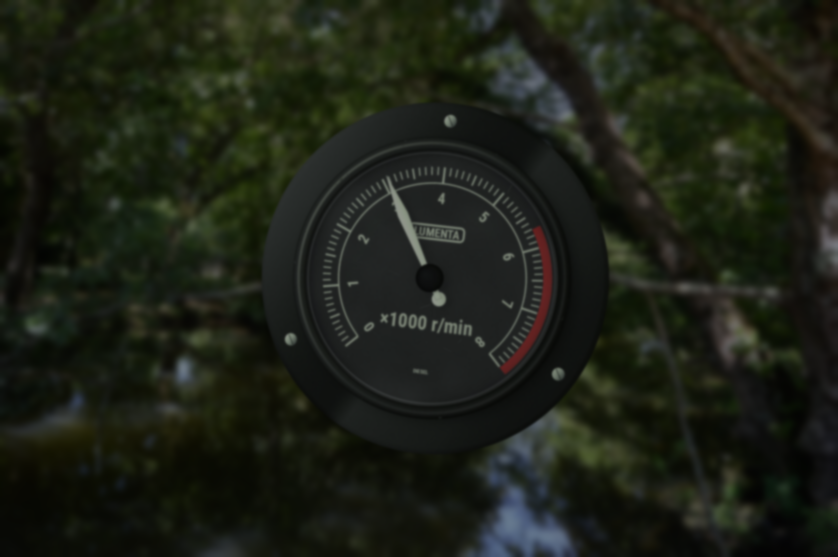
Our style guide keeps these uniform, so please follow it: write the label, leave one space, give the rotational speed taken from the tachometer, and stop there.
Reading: 3100 rpm
